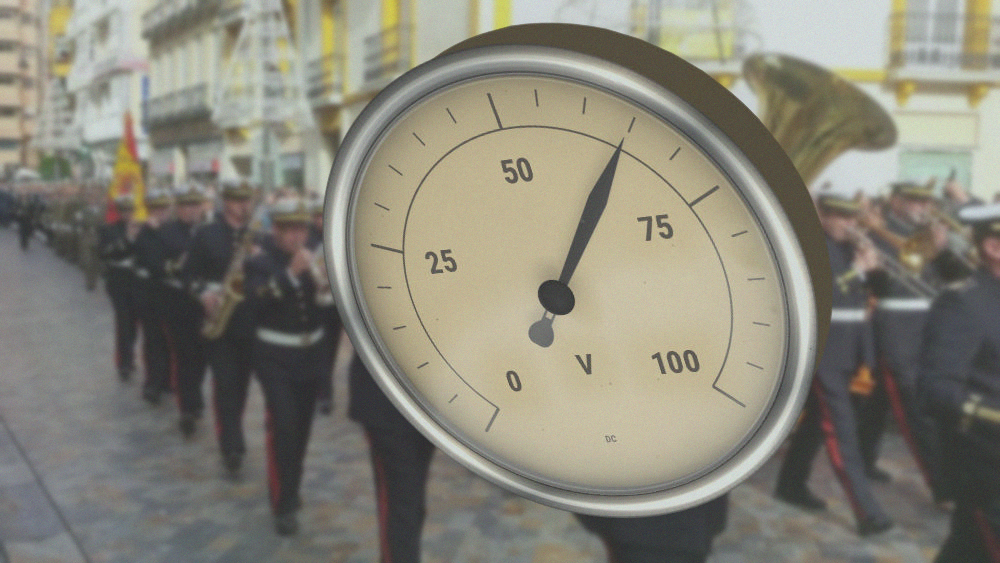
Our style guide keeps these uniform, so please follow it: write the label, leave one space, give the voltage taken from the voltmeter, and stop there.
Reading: 65 V
